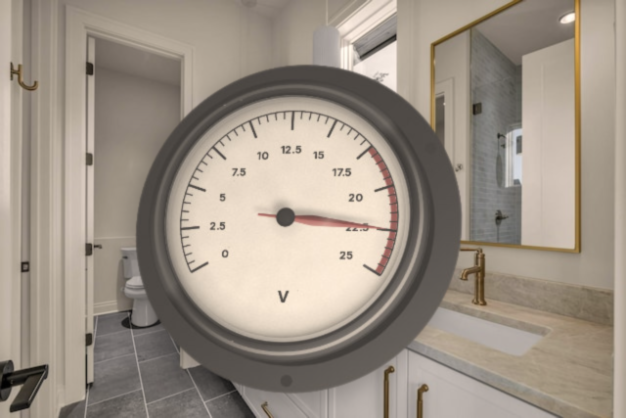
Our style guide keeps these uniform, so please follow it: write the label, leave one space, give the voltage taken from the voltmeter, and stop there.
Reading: 22.5 V
